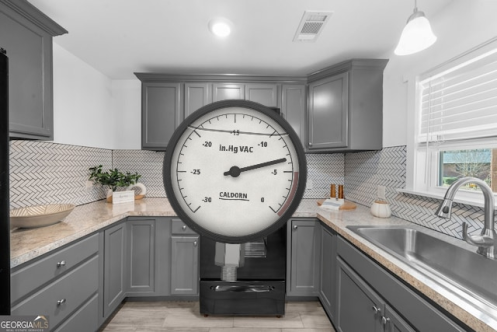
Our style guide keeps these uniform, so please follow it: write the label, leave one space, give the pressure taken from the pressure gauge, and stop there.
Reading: -6.5 inHg
